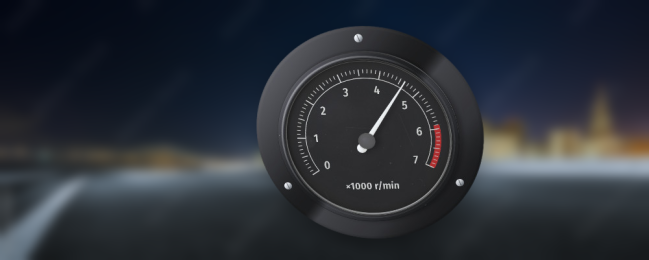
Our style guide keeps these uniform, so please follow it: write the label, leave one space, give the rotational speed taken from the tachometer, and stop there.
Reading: 4600 rpm
